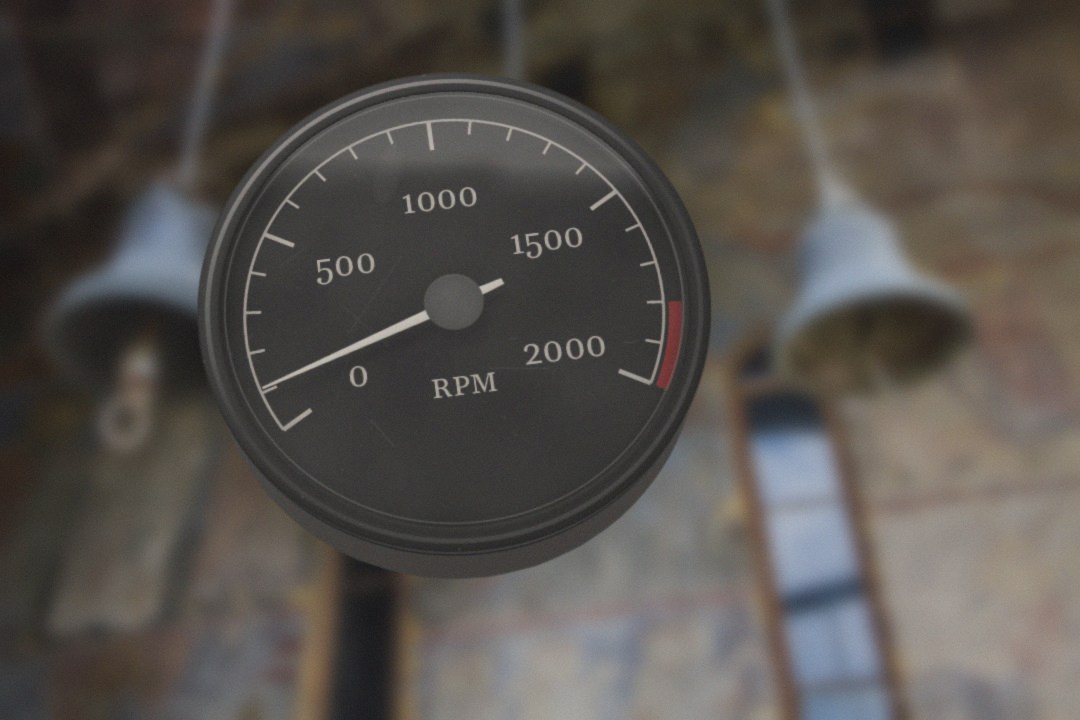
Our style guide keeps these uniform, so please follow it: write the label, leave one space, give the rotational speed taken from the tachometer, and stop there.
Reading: 100 rpm
